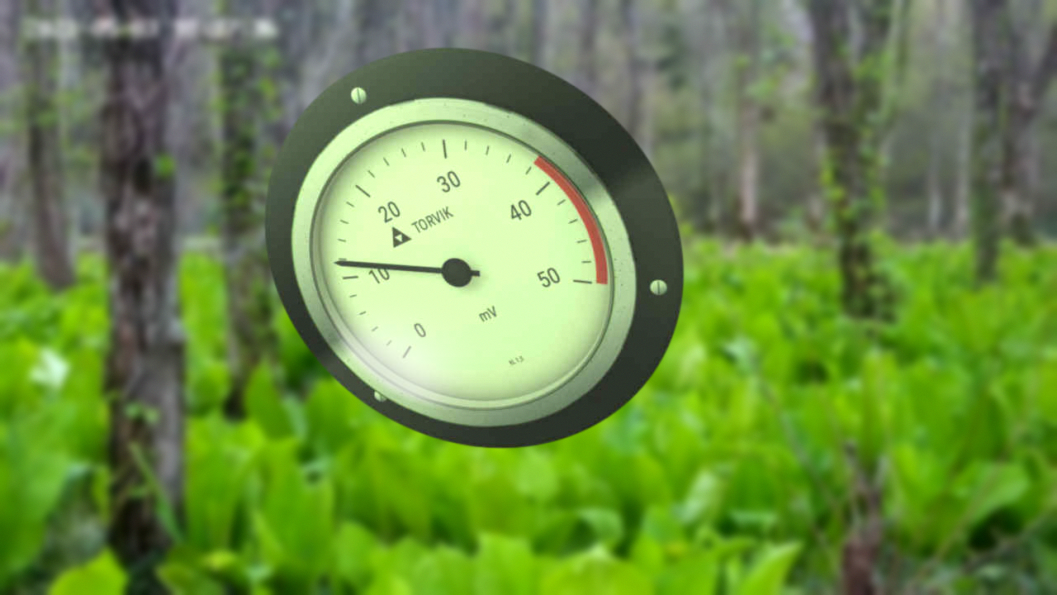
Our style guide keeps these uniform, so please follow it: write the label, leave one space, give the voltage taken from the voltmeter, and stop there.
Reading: 12 mV
